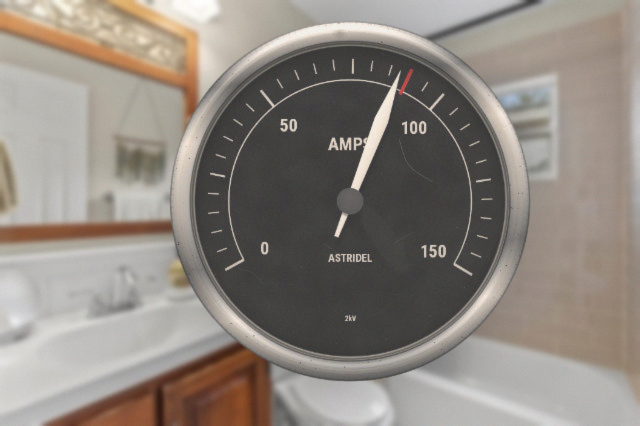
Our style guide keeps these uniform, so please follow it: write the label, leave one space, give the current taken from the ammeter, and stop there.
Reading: 87.5 A
